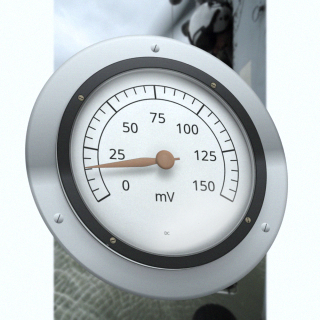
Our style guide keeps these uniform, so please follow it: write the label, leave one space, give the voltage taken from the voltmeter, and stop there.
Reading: 15 mV
